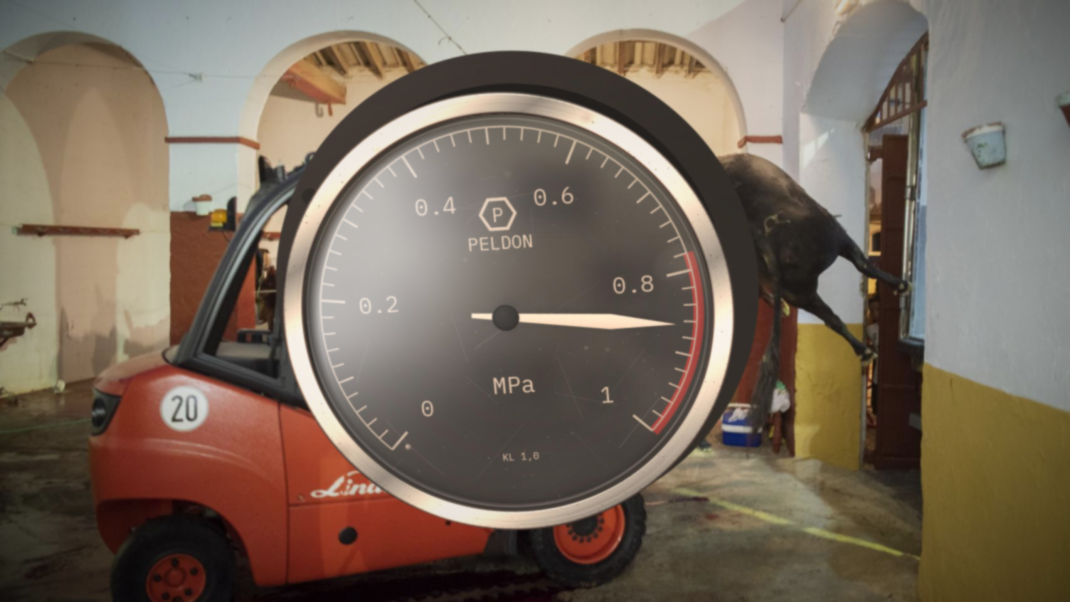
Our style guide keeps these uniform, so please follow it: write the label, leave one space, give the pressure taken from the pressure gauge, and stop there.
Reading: 0.86 MPa
